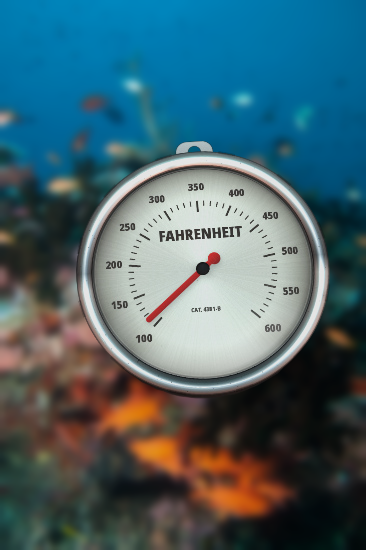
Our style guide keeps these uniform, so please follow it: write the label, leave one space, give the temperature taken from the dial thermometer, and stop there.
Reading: 110 °F
